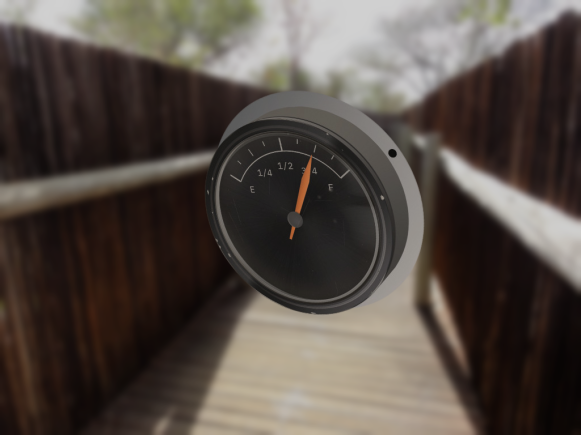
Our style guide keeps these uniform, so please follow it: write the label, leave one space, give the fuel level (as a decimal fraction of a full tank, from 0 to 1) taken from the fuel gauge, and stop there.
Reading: 0.75
